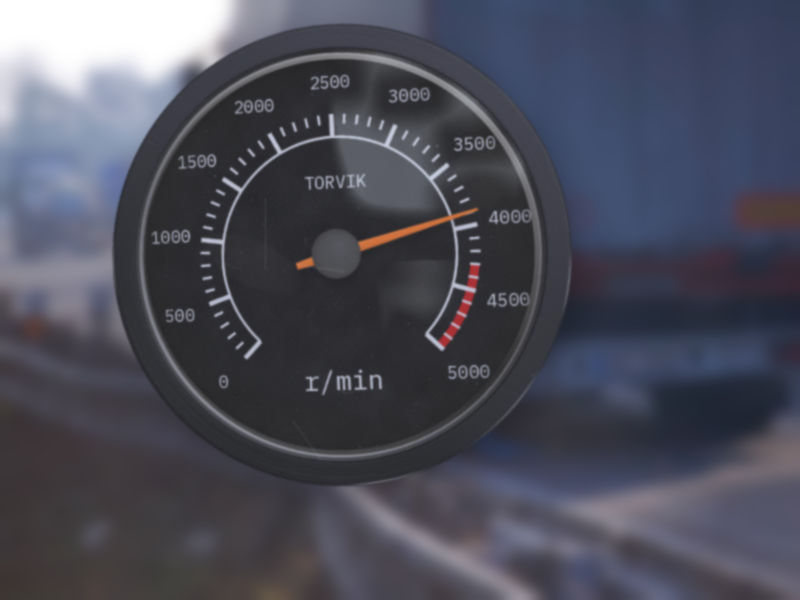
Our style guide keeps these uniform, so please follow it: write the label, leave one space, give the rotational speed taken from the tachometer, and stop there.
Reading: 3900 rpm
